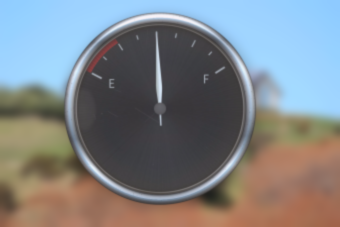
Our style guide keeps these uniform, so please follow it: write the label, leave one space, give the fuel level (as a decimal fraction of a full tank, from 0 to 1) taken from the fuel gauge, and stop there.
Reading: 0.5
